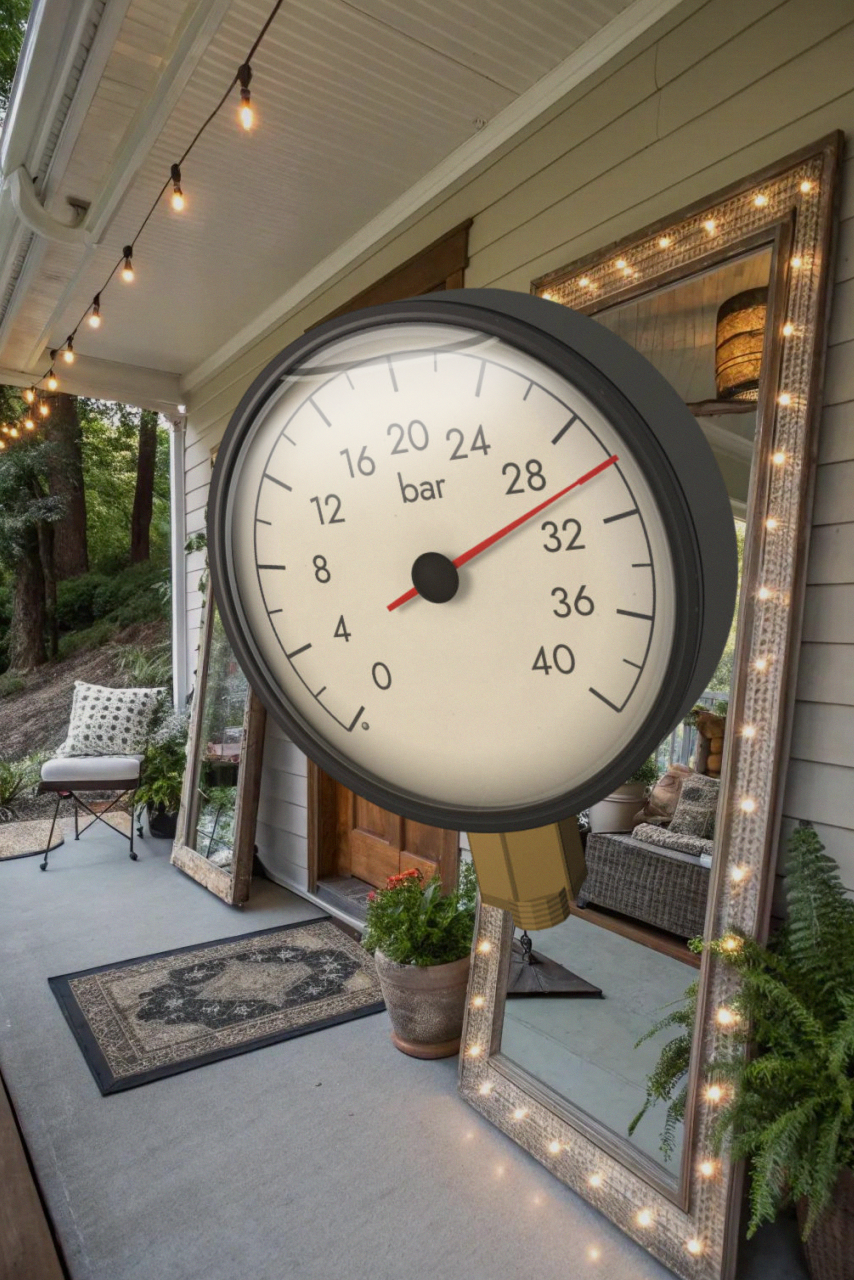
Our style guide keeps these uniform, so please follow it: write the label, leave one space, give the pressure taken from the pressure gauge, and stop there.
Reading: 30 bar
